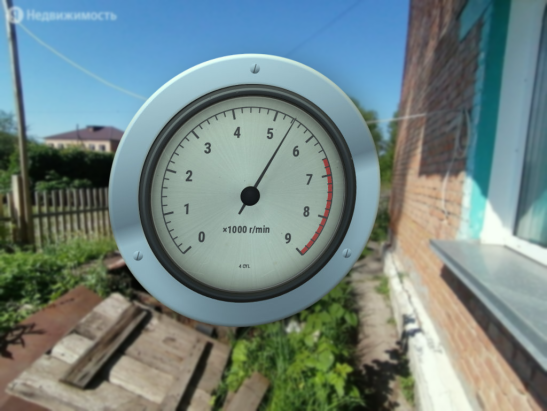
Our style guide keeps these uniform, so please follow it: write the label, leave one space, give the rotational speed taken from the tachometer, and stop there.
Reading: 5400 rpm
